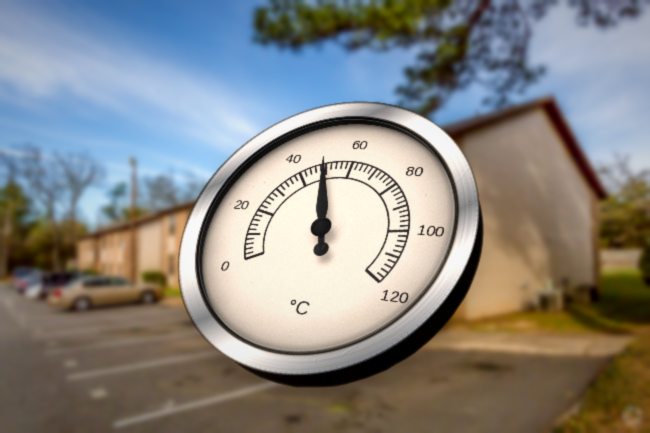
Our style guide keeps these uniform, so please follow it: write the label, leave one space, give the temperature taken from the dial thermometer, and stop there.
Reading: 50 °C
